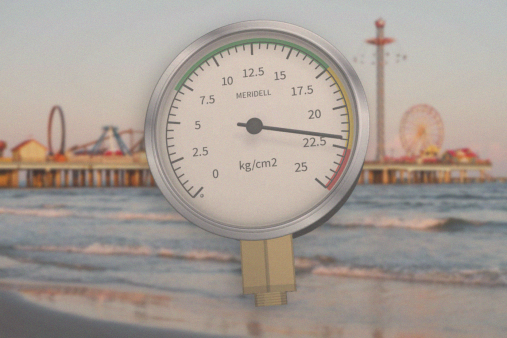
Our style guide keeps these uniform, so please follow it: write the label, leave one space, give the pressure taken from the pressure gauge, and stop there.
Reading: 22 kg/cm²
